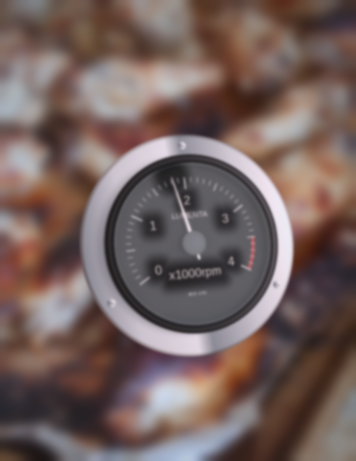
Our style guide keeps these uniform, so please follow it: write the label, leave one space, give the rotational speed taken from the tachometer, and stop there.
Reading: 1800 rpm
